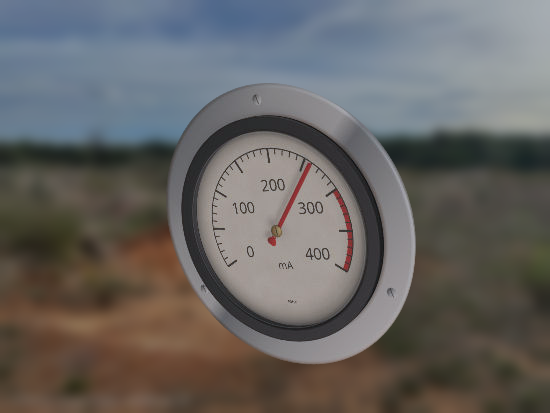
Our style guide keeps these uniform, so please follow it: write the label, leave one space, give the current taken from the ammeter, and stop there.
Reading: 260 mA
